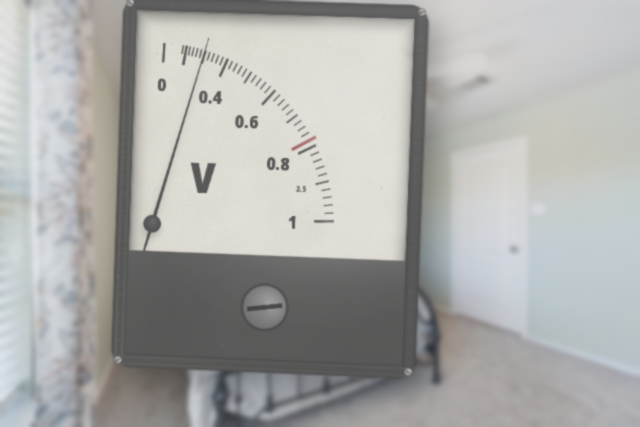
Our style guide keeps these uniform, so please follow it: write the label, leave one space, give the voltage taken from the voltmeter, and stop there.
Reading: 0.3 V
